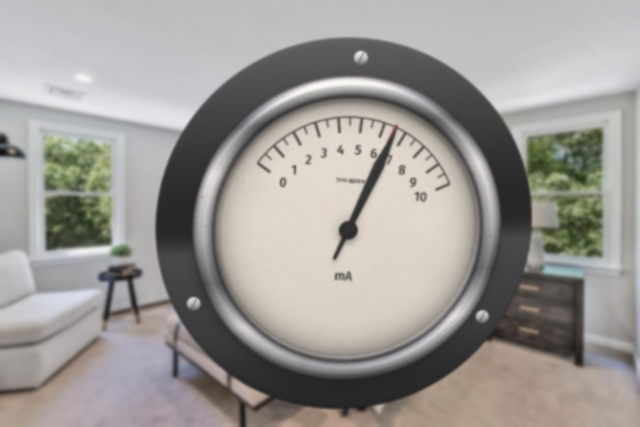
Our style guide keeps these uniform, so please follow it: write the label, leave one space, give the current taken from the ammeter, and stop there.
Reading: 6.5 mA
